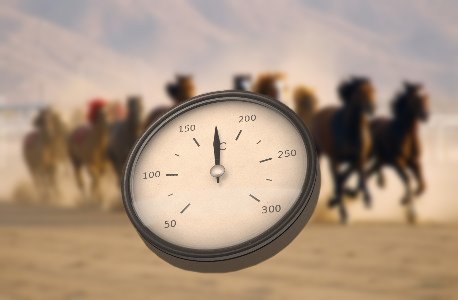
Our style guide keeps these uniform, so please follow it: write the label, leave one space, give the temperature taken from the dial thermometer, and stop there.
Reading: 175 °C
